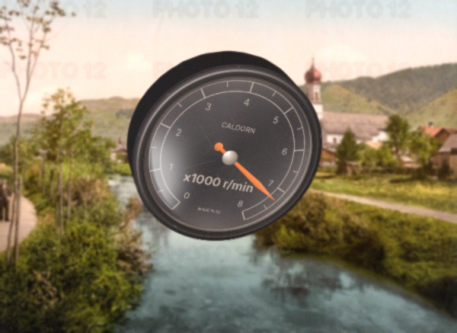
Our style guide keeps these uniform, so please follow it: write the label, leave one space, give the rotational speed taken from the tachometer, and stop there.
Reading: 7250 rpm
